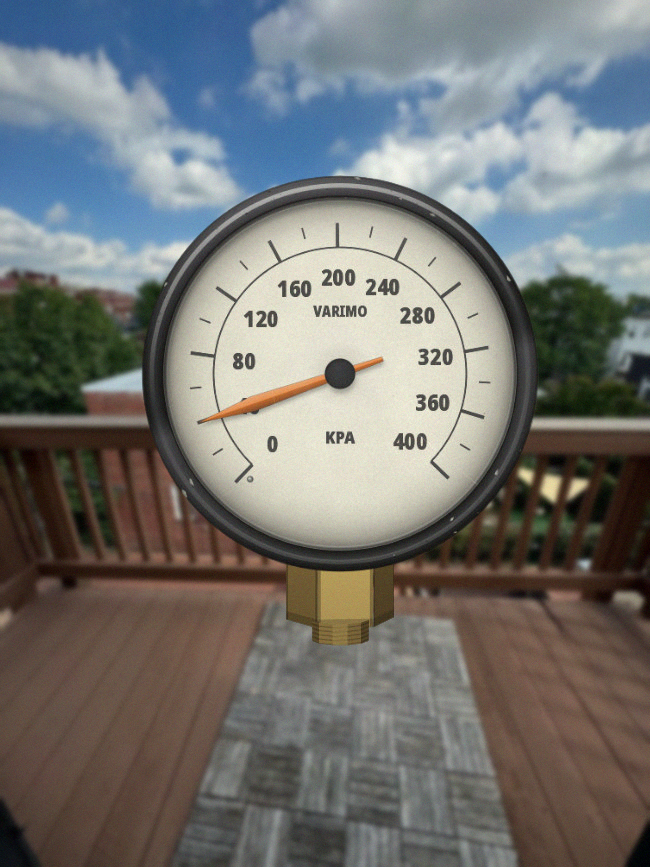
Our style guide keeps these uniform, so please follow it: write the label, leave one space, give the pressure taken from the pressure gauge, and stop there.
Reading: 40 kPa
